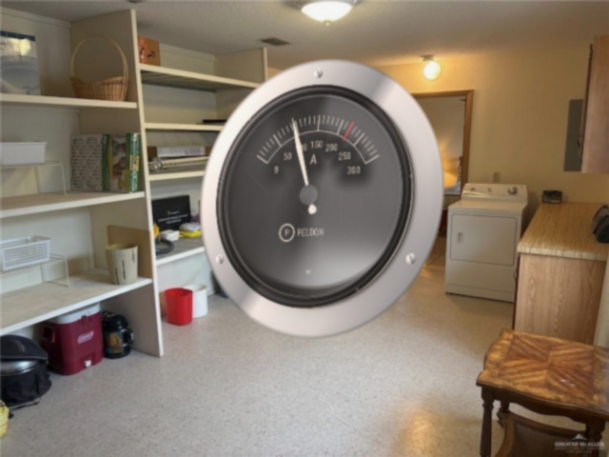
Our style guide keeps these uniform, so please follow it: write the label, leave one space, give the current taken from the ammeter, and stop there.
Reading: 100 A
